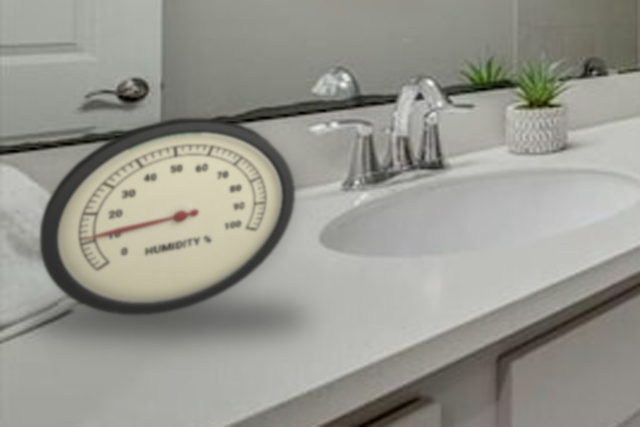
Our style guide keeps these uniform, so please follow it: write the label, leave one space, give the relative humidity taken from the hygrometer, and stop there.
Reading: 12 %
